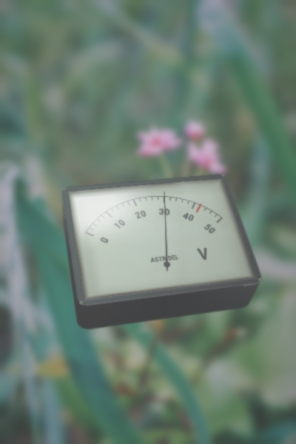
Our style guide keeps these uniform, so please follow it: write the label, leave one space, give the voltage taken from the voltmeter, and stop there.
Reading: 30 V
